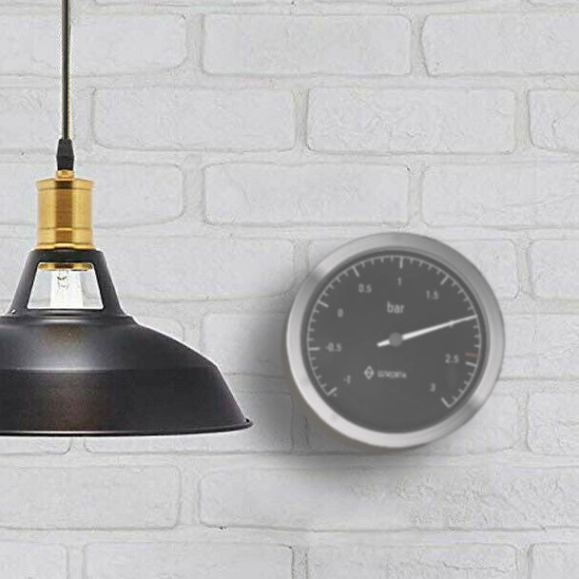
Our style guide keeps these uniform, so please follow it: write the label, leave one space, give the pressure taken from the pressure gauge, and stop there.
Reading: 2 bar
